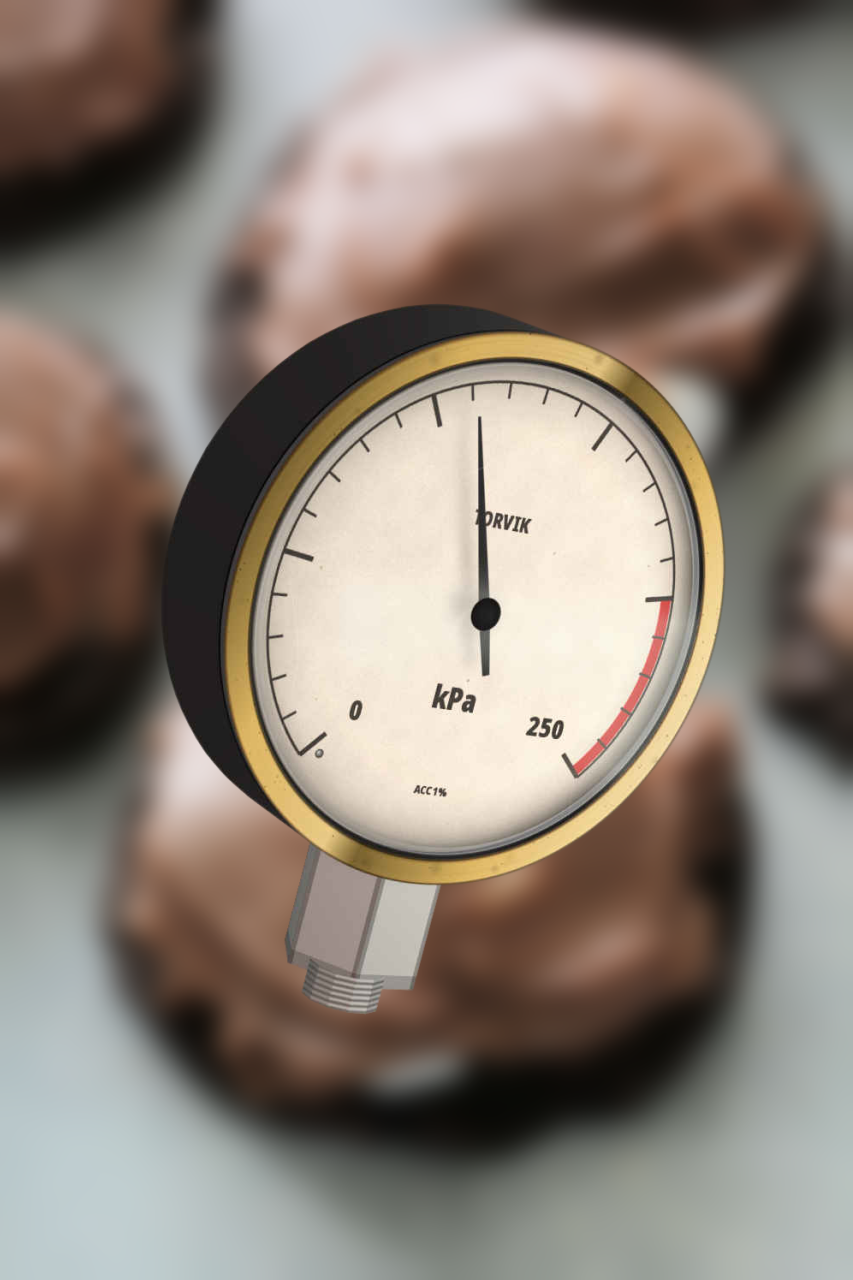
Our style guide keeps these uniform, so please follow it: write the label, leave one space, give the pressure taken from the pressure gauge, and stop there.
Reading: 110 kPa
